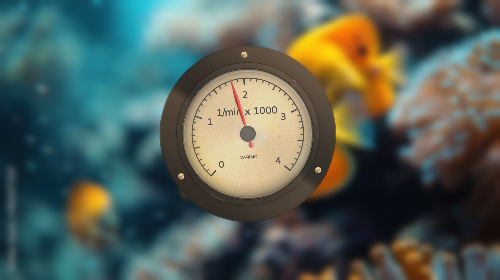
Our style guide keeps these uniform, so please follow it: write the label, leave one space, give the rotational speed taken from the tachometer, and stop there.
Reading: 1800 rpm
